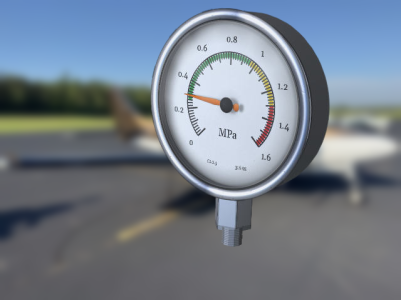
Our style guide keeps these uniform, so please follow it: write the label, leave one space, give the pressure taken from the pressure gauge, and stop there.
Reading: 0.3 MPa
